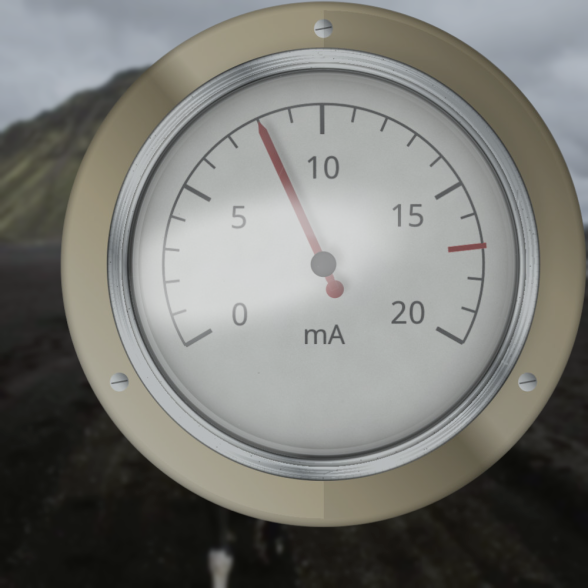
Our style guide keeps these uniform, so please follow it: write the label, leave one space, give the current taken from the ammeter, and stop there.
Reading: 8 mA
